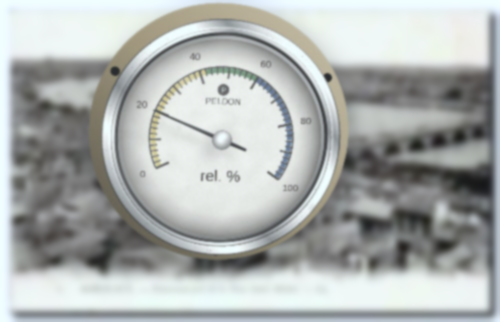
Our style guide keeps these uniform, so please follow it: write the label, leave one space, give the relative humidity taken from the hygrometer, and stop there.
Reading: 20 %
